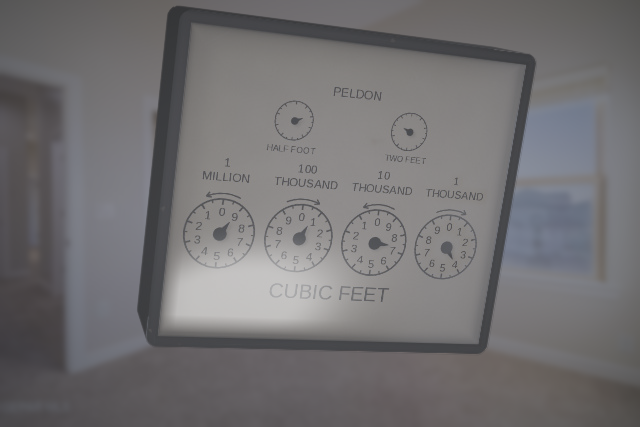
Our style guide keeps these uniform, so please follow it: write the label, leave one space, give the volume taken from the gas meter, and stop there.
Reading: 907400 ft³
